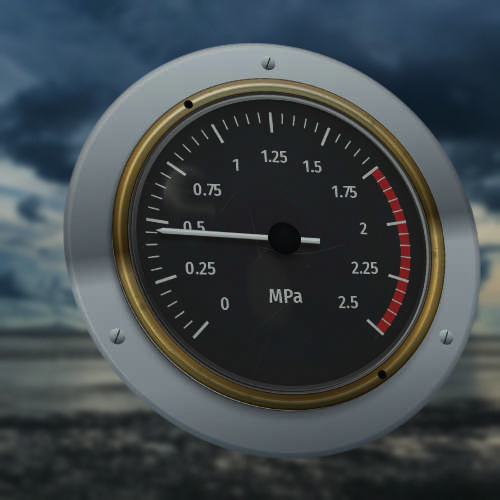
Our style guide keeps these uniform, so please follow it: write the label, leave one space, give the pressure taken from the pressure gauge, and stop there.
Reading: 0.45 MPa
